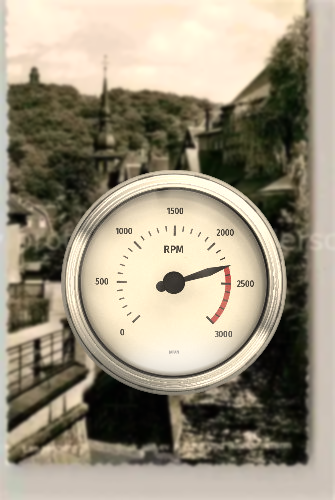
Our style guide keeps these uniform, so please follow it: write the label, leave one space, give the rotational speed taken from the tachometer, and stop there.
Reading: 2300 rpm
